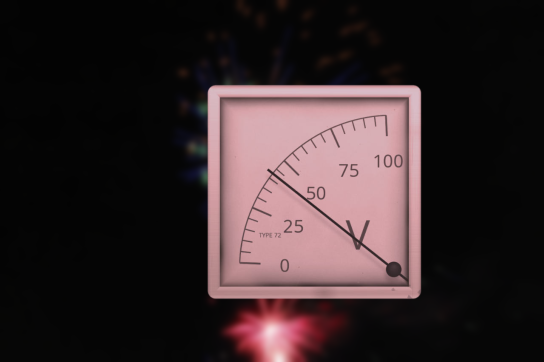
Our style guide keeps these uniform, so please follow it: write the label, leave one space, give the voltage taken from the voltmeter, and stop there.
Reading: 42.5 V
